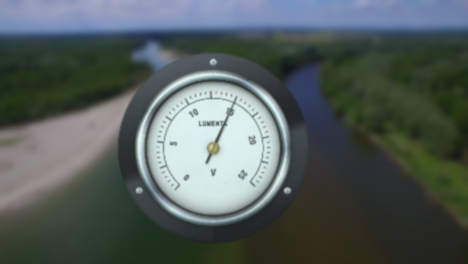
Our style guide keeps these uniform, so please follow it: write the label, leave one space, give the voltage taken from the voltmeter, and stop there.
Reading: 15 V
